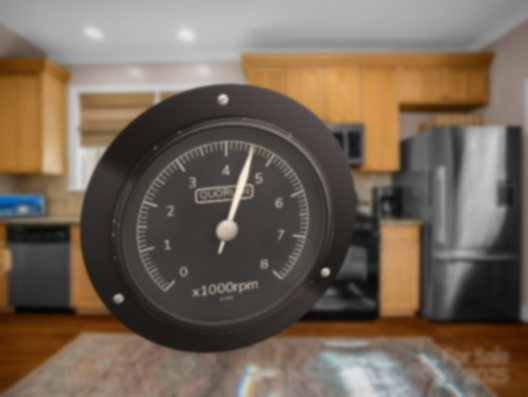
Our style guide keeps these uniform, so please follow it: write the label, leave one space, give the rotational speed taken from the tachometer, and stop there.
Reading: 4500 rpm
